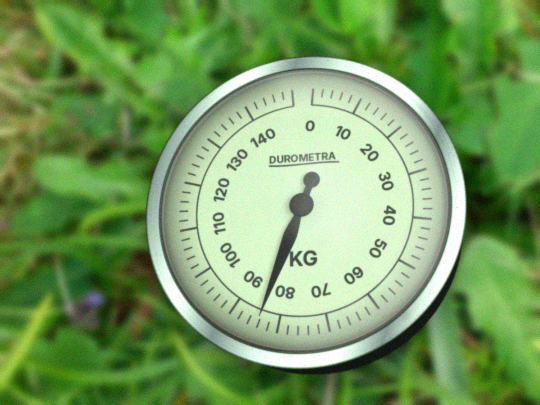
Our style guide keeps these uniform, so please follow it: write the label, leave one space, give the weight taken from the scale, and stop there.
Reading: 84 kg
